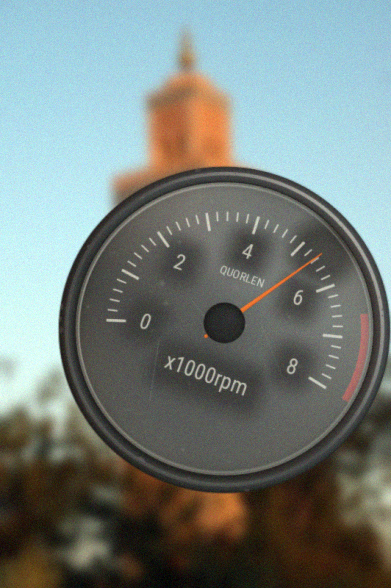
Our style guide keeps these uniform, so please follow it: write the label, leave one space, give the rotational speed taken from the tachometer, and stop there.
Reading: 5400 rpm
